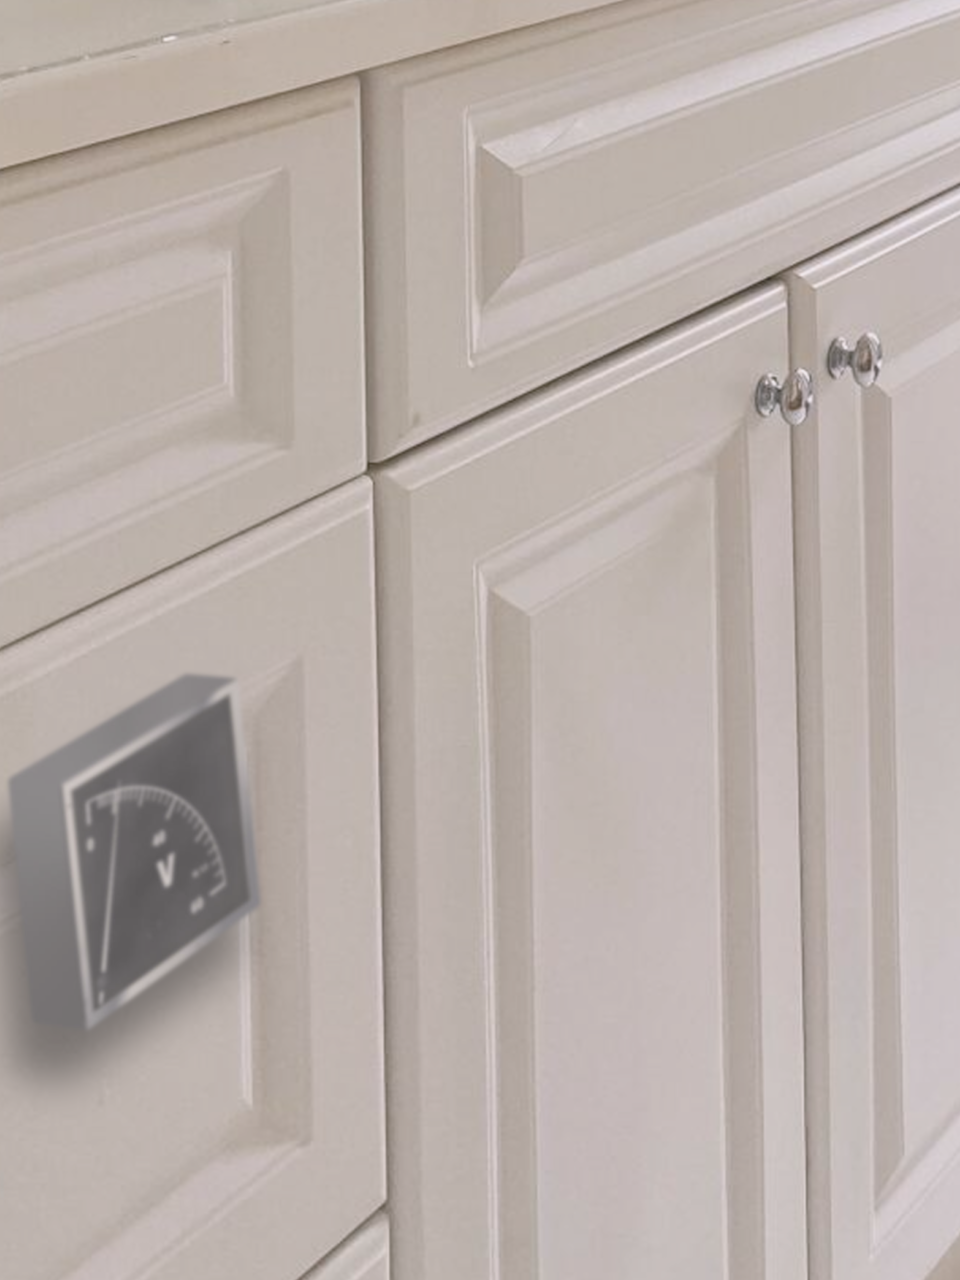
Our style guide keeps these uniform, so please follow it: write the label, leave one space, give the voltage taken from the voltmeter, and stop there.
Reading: 20 V
